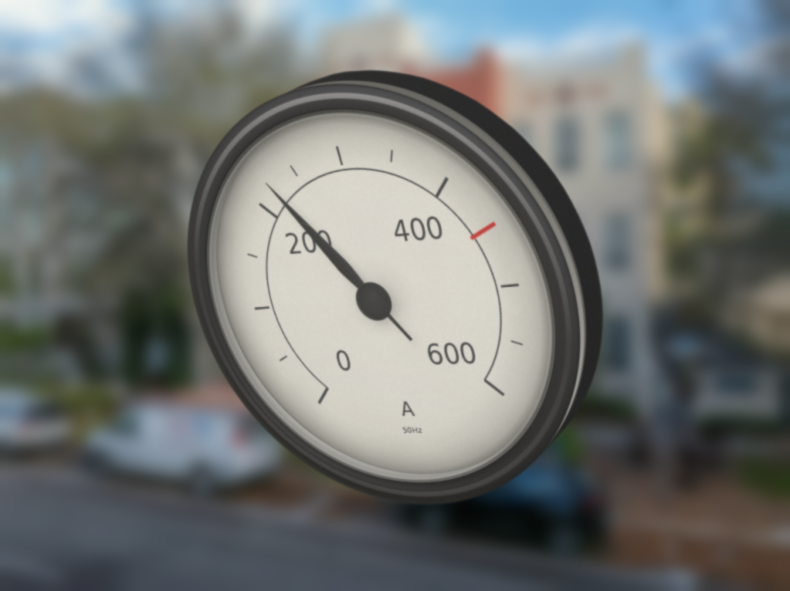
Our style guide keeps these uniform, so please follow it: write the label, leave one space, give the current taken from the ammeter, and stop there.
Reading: 225 A
